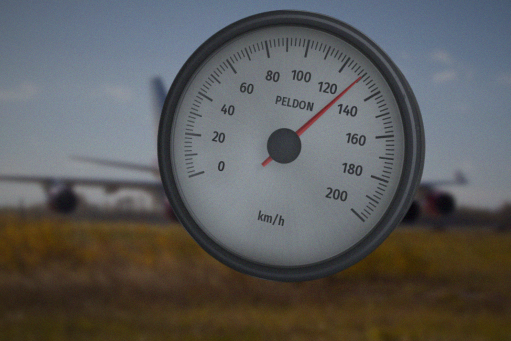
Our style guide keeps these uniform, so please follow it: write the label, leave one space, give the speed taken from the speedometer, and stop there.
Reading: 130 km/h
